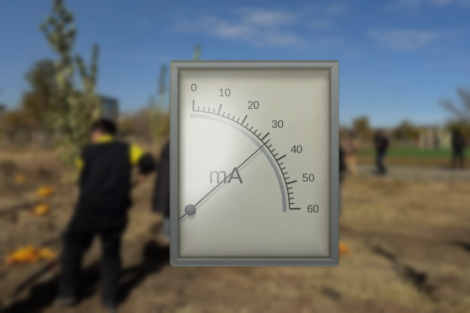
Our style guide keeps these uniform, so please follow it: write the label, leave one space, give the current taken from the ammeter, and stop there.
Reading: 32 mA
